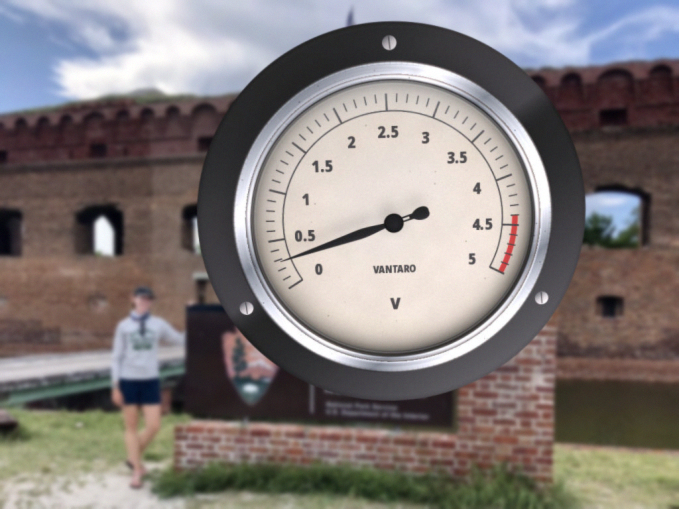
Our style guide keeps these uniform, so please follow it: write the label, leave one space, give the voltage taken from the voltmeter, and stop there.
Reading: 0.3 V
